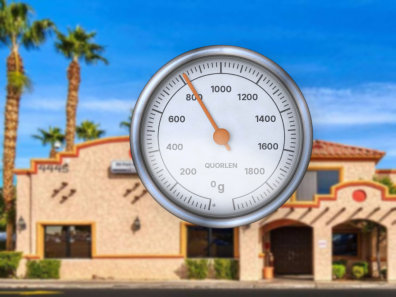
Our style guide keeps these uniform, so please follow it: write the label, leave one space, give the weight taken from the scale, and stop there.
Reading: 820 g
